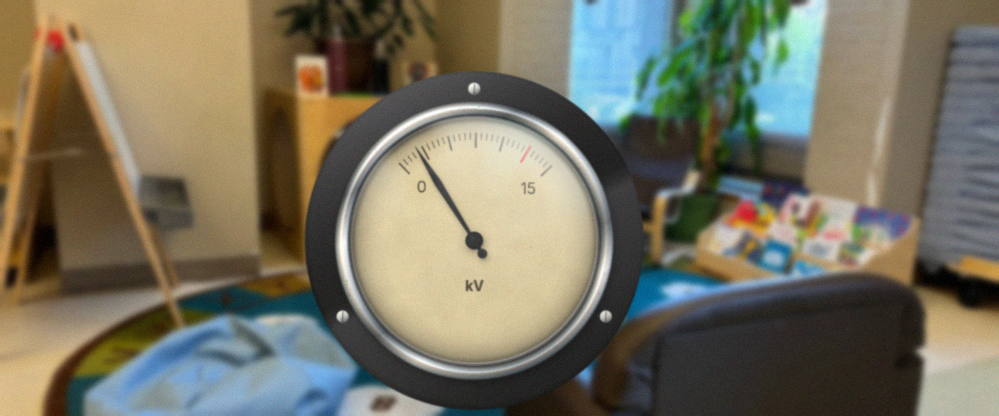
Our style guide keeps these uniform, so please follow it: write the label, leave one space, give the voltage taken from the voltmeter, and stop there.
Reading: 2 kV
